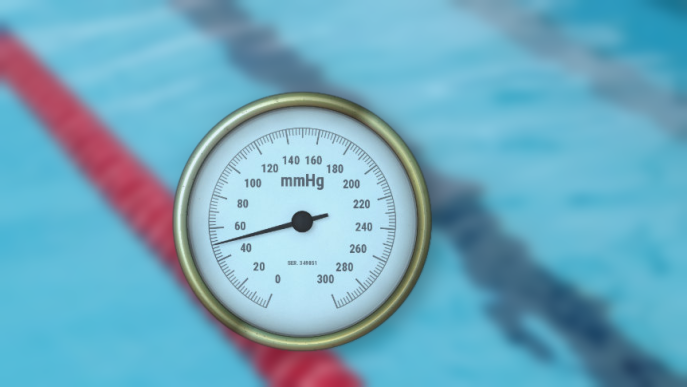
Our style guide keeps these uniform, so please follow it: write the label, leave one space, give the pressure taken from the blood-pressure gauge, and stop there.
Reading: 50 mmHg
